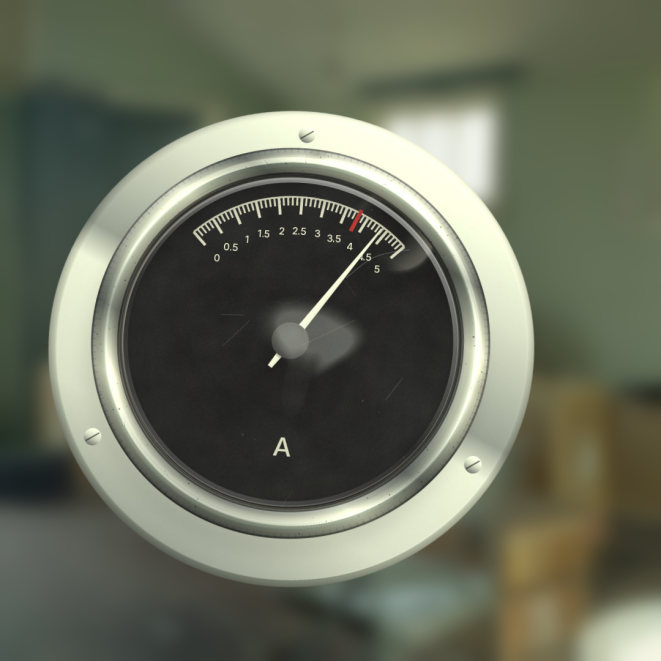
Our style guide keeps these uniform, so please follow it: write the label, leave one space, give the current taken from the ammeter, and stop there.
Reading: 4.4 A
